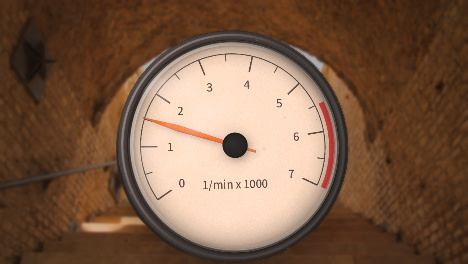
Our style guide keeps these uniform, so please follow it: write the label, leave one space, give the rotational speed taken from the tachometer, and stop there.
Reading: 1500 rpm
